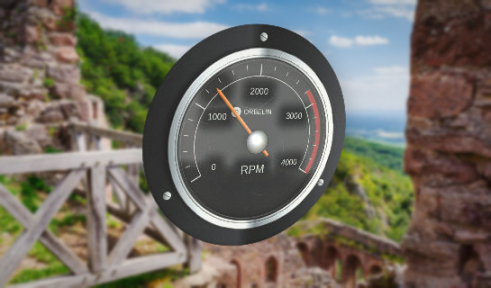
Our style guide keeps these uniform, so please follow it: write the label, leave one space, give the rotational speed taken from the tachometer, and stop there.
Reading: 1300 rpm
